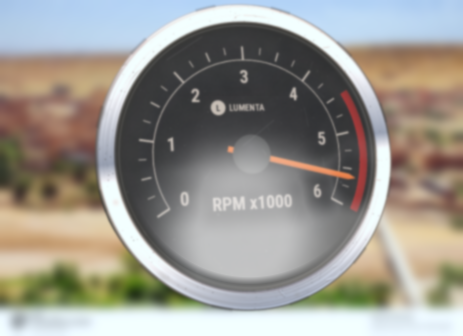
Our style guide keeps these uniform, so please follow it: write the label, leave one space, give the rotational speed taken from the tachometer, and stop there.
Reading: 5625 rpm
